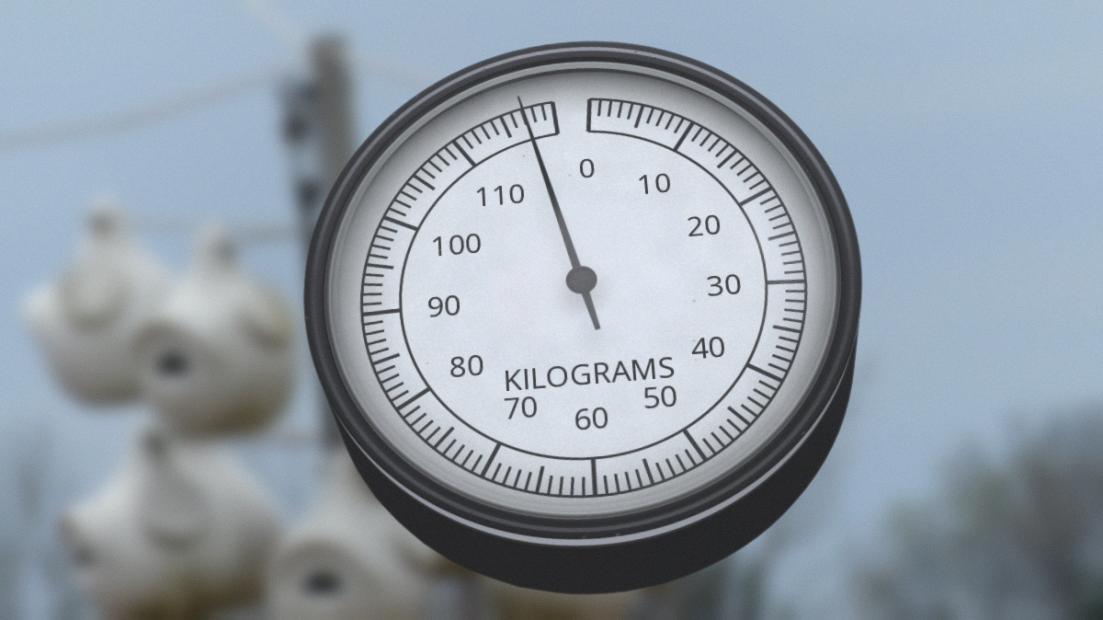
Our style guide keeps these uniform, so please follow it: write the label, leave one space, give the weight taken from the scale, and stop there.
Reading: 117 kg
